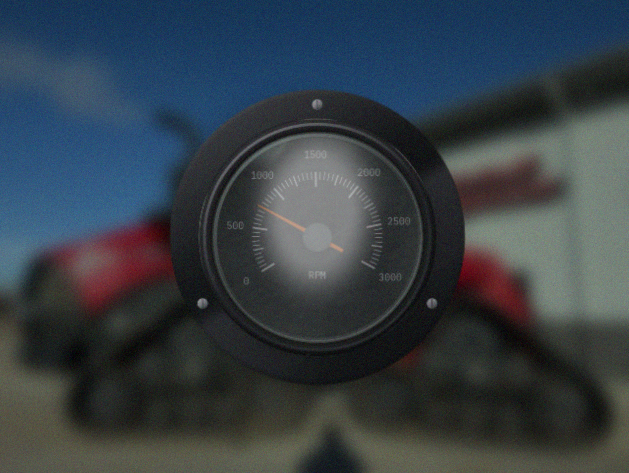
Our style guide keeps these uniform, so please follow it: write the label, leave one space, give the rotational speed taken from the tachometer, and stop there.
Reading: 750 rpm
